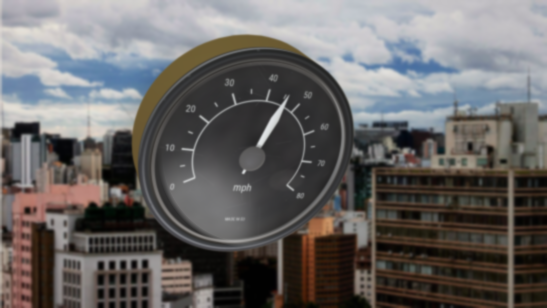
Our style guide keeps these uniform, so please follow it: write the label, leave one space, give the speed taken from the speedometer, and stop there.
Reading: 45 mph
